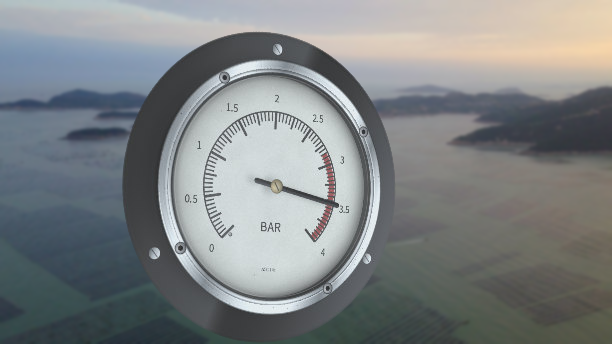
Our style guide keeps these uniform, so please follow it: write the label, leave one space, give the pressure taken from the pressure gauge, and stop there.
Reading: 3.5 bar
